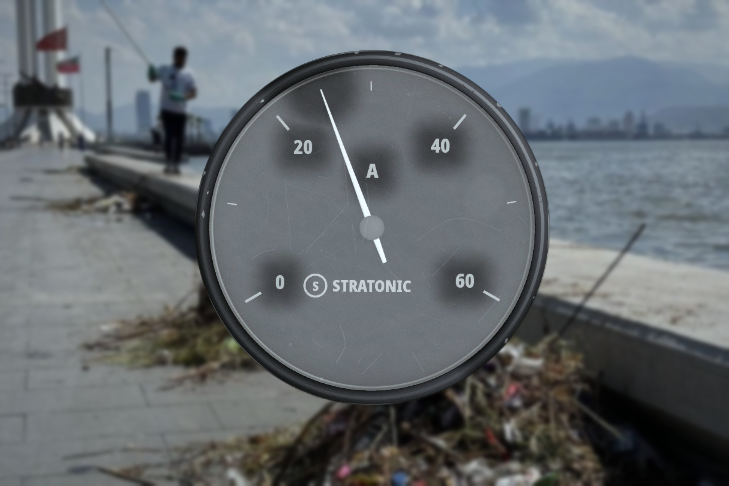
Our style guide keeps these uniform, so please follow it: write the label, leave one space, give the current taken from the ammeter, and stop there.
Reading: 25 A
